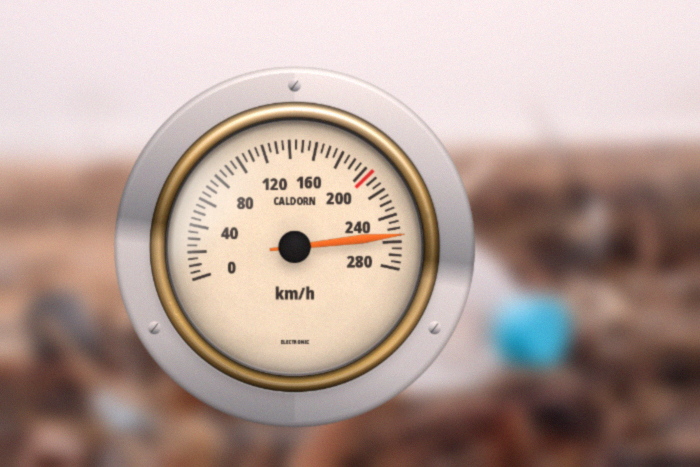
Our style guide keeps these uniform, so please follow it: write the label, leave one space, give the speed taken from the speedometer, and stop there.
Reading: 255 km/h
